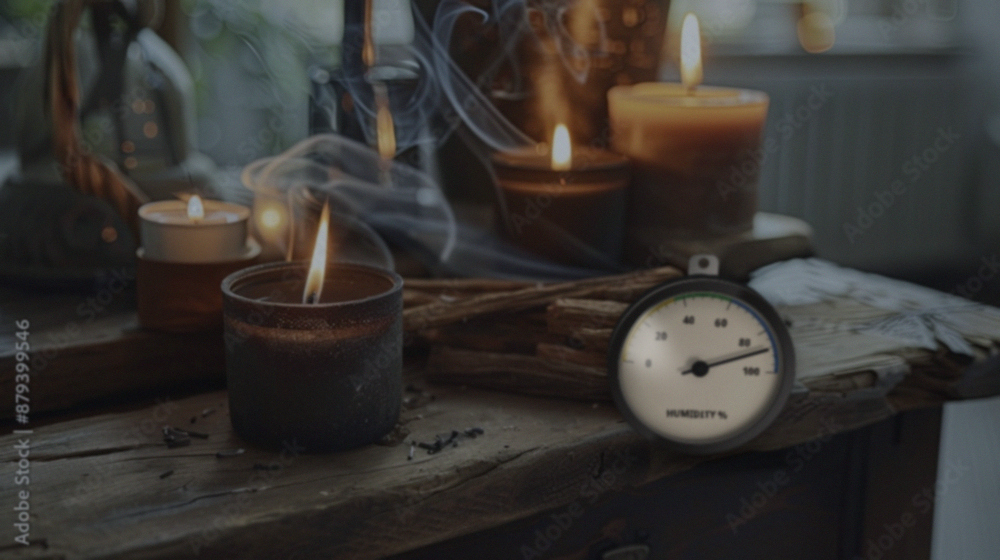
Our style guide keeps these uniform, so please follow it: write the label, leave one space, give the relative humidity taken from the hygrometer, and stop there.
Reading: 88 %
